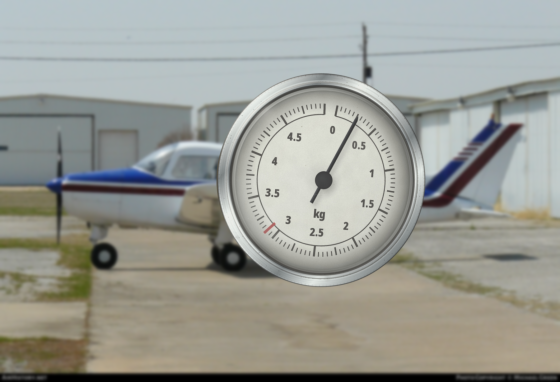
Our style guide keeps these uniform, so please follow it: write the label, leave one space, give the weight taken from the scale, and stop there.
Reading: 0.25 kg
